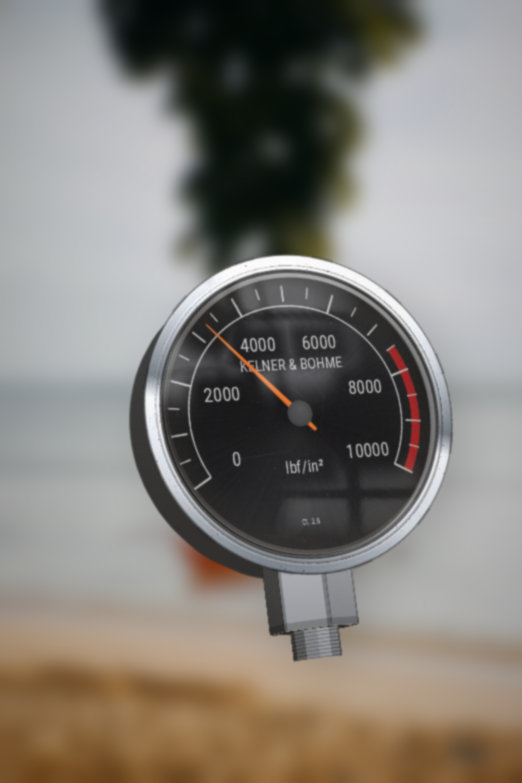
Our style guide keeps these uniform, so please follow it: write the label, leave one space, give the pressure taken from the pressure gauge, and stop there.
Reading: 3250 psi
